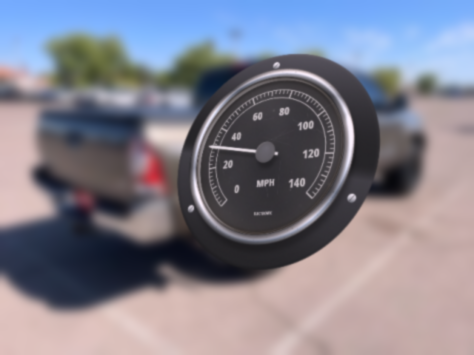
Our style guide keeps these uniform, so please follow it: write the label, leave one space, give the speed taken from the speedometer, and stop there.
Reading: 30 mph
